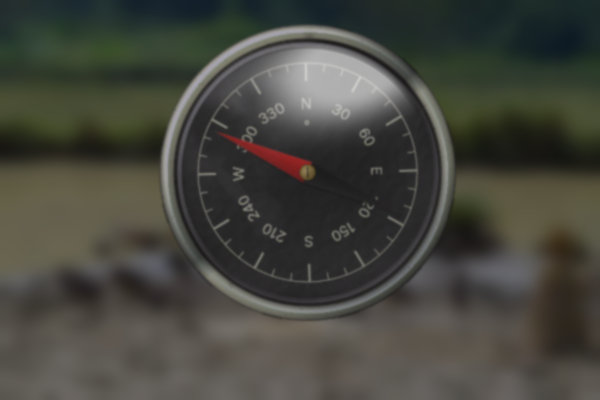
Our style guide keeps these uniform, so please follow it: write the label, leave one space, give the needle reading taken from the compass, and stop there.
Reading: 295 °
